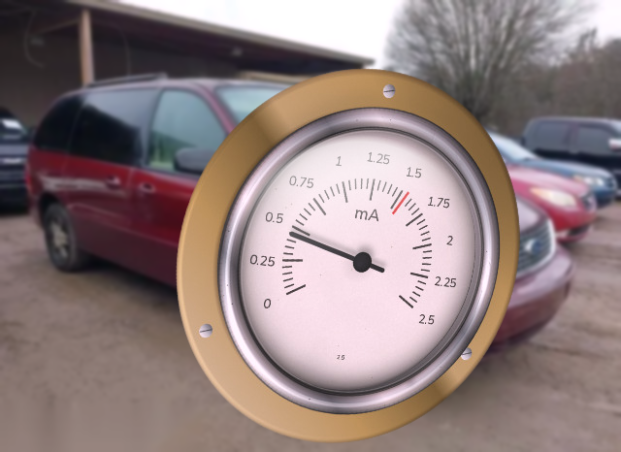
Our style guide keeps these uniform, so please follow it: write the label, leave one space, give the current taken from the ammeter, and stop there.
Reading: 0.45 mA
